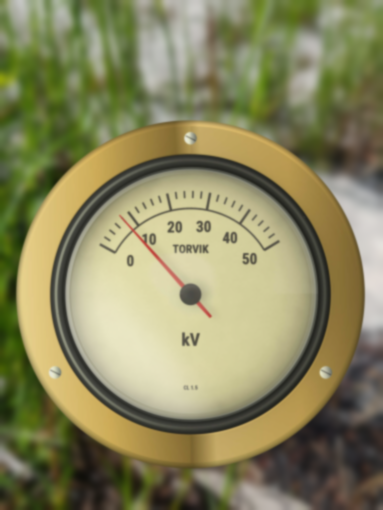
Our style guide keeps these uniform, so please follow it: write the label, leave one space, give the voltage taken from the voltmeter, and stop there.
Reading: 8 kV
